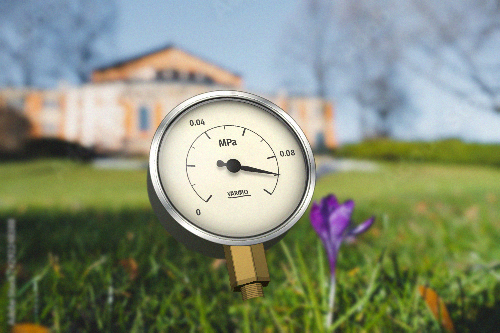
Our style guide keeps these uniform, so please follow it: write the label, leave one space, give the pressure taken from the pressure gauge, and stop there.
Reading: 0.09 MPa
